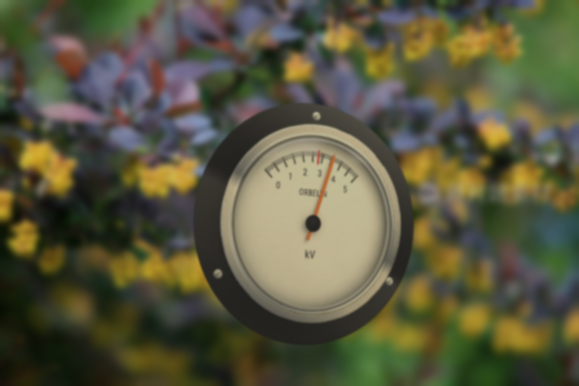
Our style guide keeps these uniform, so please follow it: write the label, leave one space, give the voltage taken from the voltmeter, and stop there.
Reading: 3.5 kV
